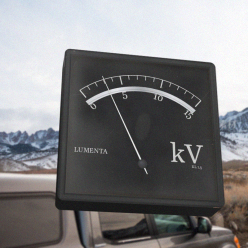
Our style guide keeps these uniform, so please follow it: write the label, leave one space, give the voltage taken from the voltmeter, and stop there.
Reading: 3 kV
